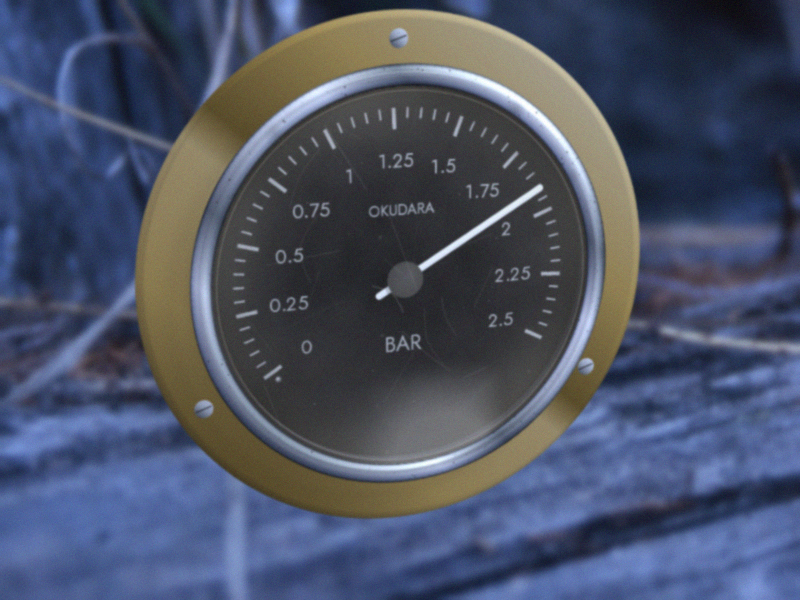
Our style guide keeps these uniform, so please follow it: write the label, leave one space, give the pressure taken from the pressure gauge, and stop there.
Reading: 1.9 bar
